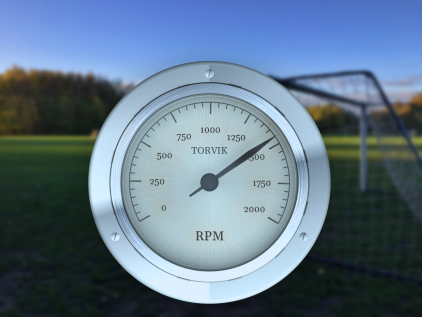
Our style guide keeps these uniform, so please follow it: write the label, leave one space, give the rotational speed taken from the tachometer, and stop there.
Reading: 1450 rpm
